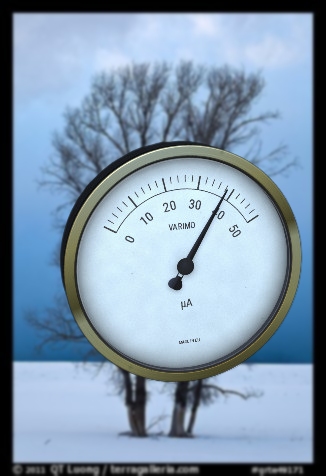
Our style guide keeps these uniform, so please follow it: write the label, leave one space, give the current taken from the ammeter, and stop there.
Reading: 38 µA
